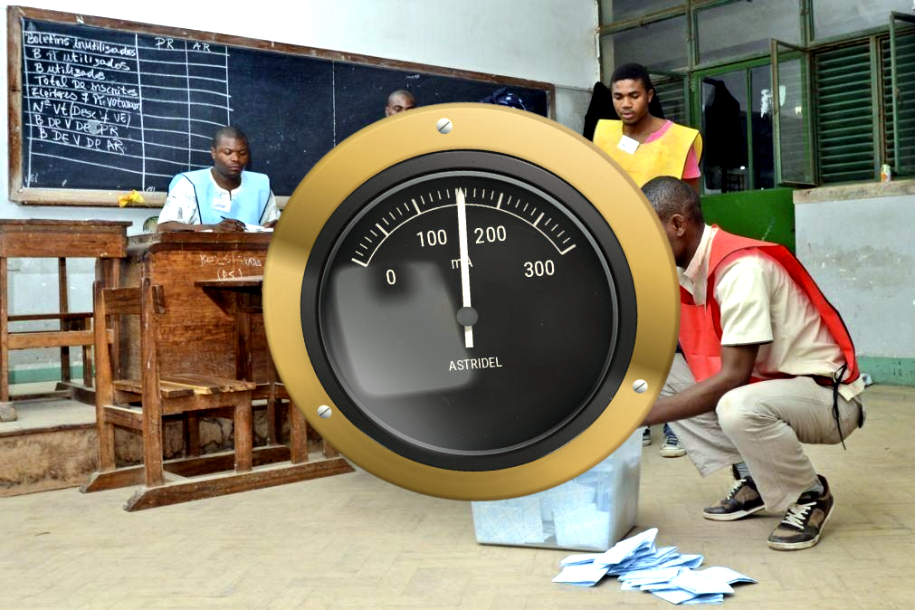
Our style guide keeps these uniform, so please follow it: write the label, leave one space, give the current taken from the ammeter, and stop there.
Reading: 155 mA
